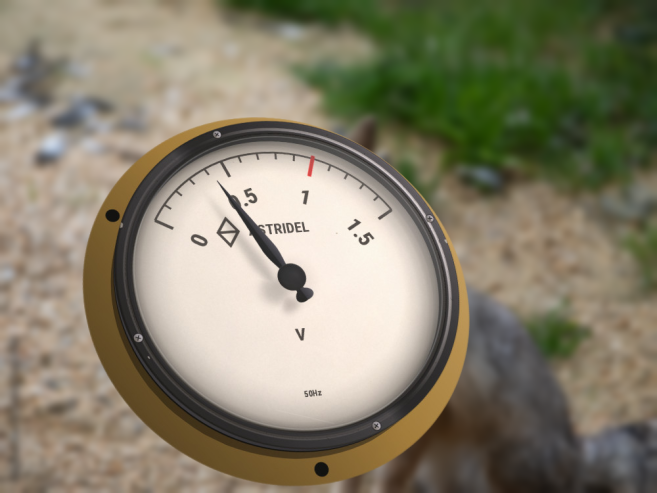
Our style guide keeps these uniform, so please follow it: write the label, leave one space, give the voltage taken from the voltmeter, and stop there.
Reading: 0.4 V
